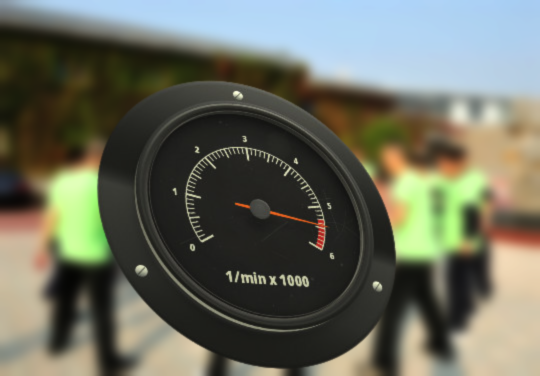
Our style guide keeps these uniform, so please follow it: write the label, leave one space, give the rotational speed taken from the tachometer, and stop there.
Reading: 5500 rpm
